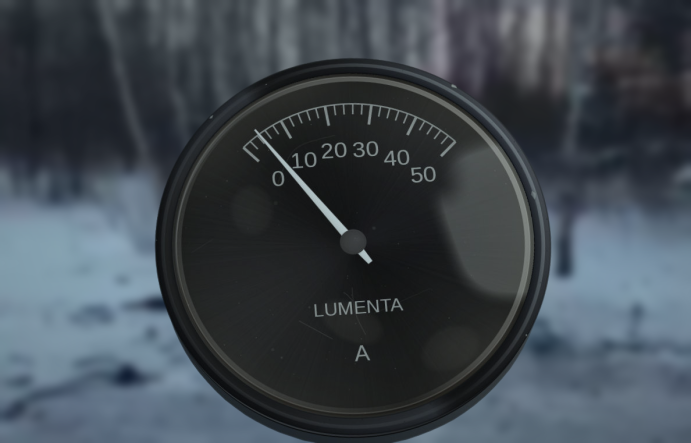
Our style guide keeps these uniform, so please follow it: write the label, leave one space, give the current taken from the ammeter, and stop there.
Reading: 4 A
